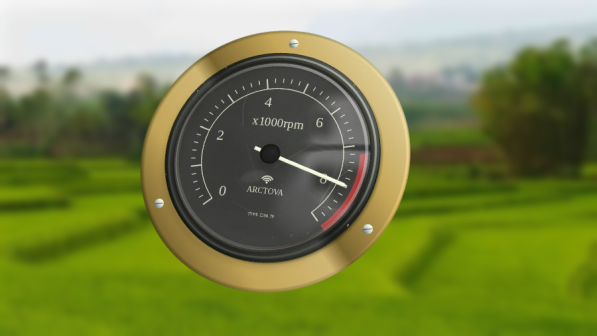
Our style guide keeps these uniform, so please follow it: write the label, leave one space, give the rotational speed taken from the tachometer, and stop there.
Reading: 8000 rpm
